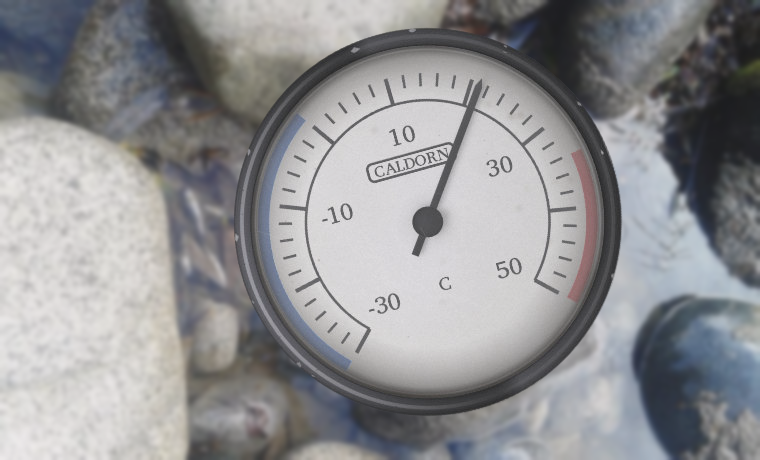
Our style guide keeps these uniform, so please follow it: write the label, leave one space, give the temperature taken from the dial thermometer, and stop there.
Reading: 21 °C
